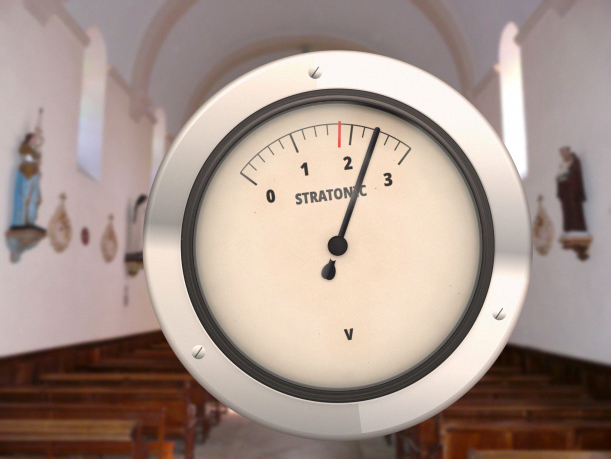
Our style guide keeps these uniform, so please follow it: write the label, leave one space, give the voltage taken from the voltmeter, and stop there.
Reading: 2.4 V
